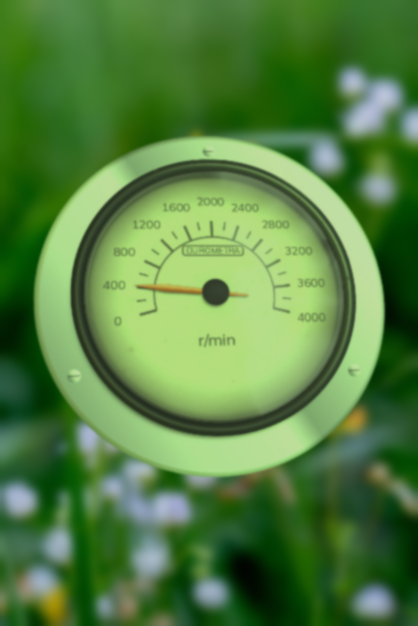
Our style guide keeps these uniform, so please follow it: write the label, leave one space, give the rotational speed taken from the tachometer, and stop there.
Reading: 400 rpm
